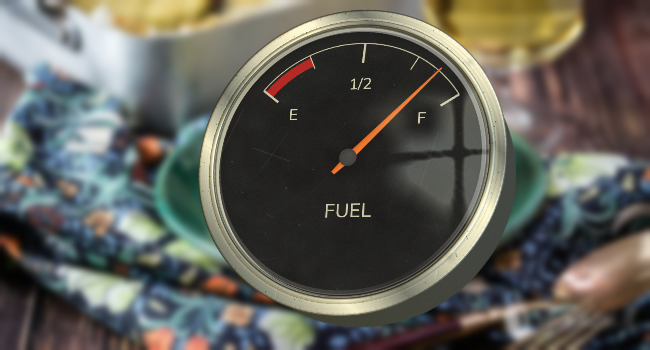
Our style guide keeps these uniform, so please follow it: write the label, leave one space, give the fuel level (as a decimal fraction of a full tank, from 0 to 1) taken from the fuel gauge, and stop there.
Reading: 0.875
